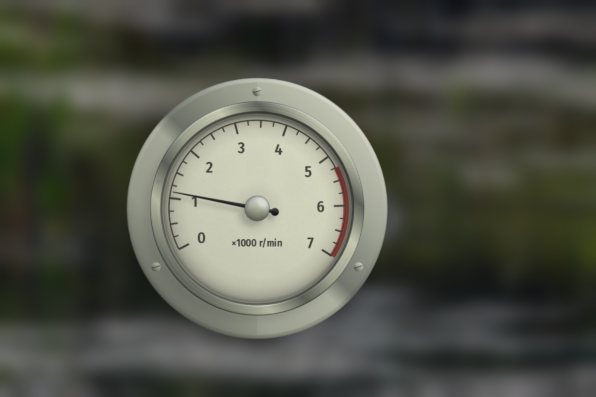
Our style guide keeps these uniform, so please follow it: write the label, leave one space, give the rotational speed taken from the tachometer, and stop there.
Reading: 1125 rpm
